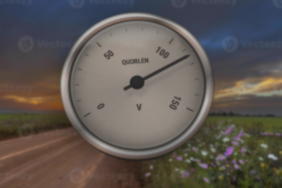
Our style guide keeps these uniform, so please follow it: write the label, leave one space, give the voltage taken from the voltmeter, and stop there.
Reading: 115 V
